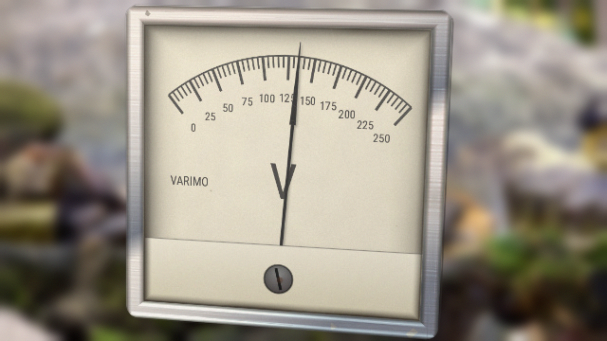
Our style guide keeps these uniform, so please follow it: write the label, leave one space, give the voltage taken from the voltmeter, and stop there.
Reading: 135 V
